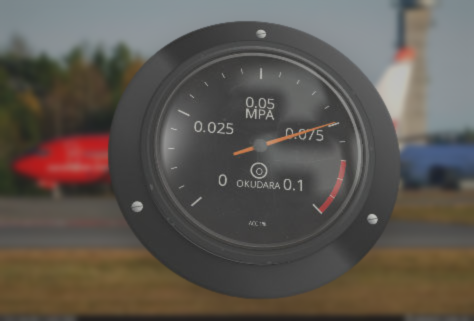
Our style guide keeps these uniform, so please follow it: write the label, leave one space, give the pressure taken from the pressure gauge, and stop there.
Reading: 0.075 MPa
